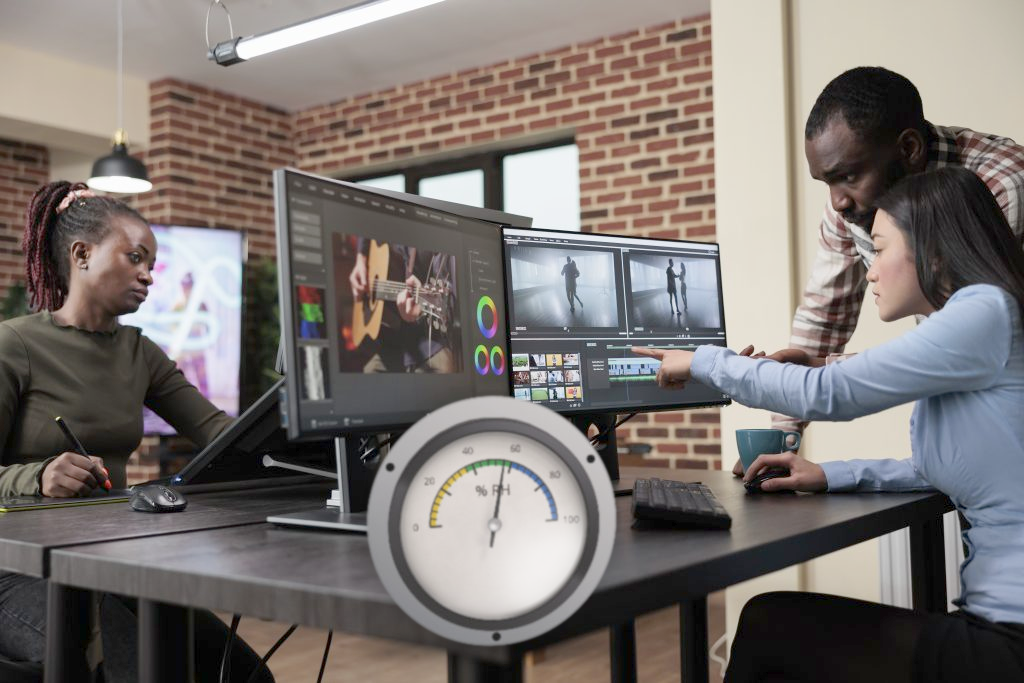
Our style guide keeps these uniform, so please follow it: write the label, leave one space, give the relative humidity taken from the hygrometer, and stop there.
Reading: 56 %
